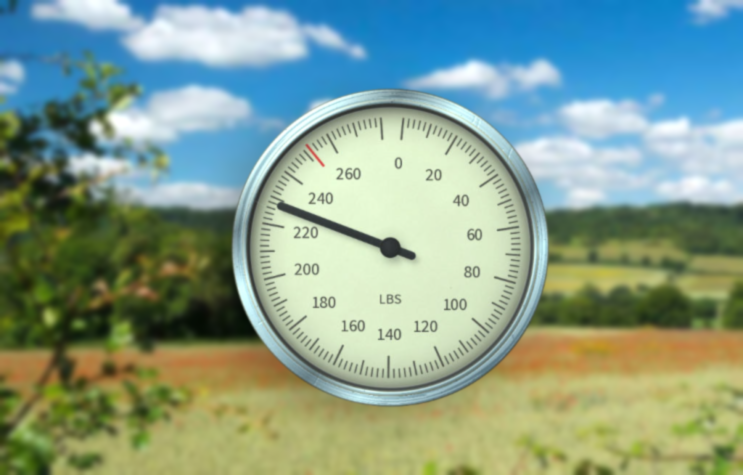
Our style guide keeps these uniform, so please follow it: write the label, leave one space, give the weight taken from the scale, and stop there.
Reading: 228 lb
